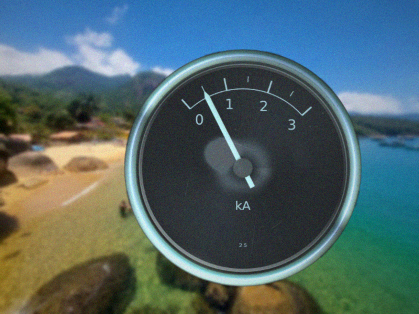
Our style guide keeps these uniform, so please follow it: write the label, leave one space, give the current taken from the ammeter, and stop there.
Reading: 0.5 kA
